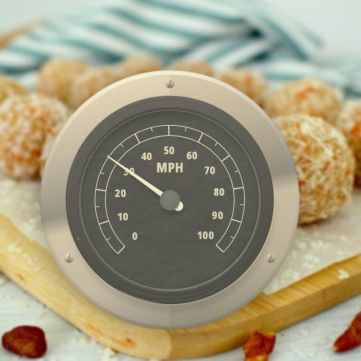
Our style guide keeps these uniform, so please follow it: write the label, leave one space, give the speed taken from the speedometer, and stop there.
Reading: 30 mph
